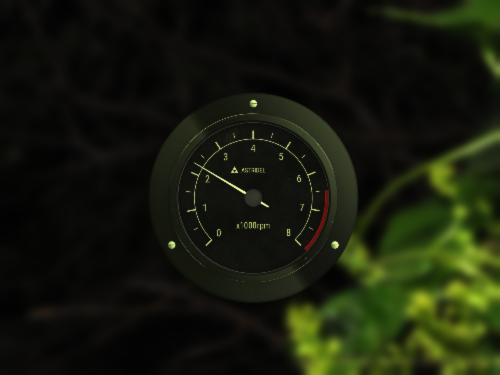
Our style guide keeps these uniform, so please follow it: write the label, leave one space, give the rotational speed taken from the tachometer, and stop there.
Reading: 2250 rpm
